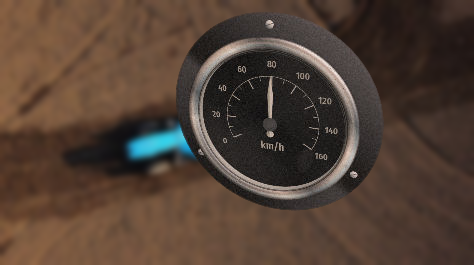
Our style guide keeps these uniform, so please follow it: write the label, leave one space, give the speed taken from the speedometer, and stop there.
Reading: 80 km/h
